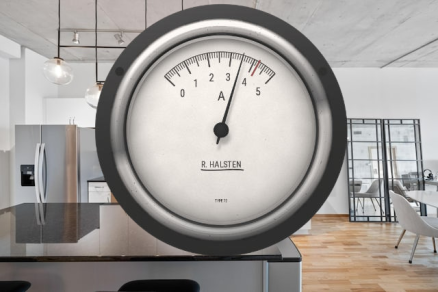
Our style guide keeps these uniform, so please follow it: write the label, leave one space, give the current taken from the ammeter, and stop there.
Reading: 3.5 A
